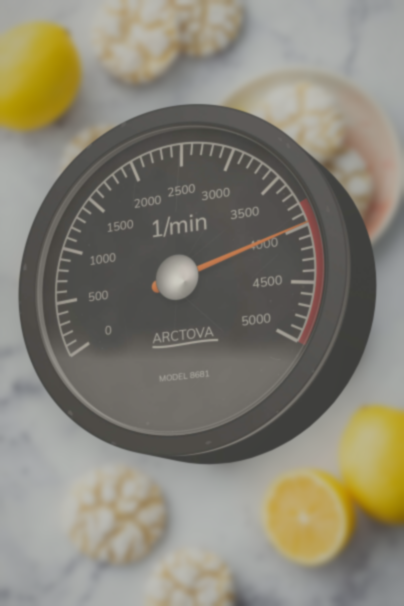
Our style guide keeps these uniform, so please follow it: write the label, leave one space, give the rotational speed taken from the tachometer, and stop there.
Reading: 4000 rpm
